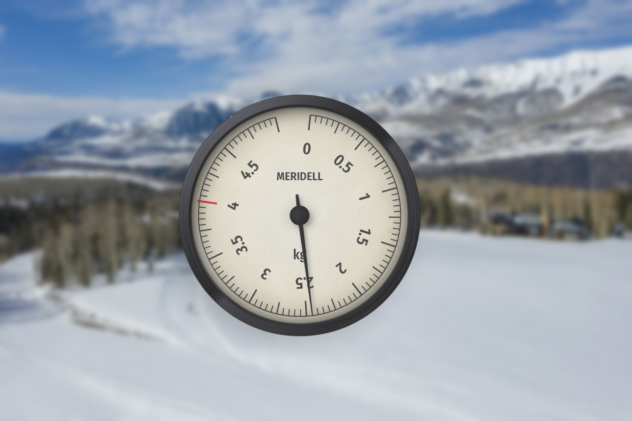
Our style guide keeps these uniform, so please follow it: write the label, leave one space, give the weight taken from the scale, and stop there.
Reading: 2.45 kg
